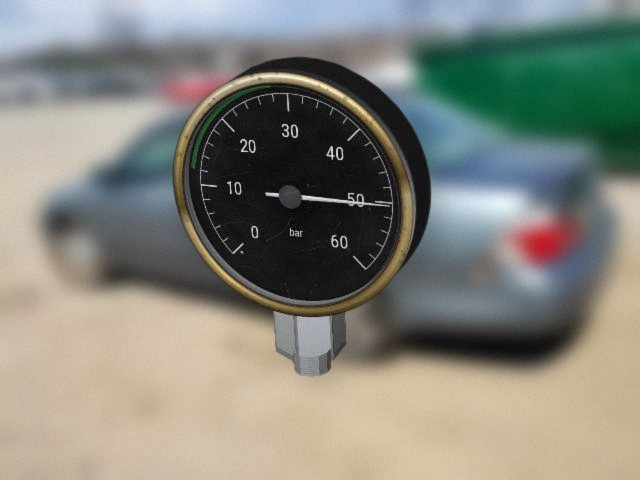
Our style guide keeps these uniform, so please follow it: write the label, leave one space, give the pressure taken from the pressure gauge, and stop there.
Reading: 50 bar
